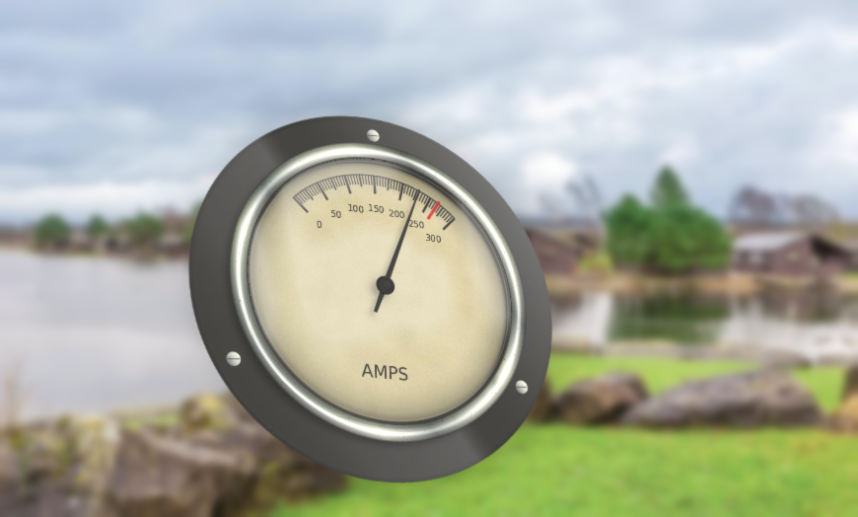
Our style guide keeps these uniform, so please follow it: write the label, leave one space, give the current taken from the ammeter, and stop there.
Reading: 225 A
